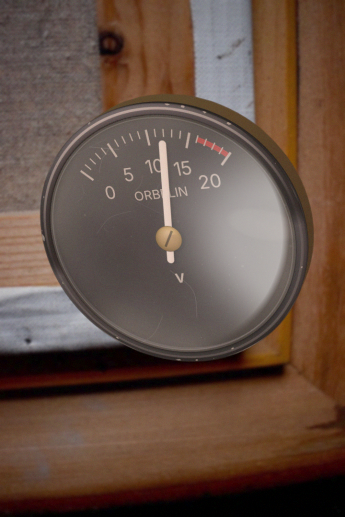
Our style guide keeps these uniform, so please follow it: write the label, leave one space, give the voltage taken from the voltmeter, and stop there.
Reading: 12 V
